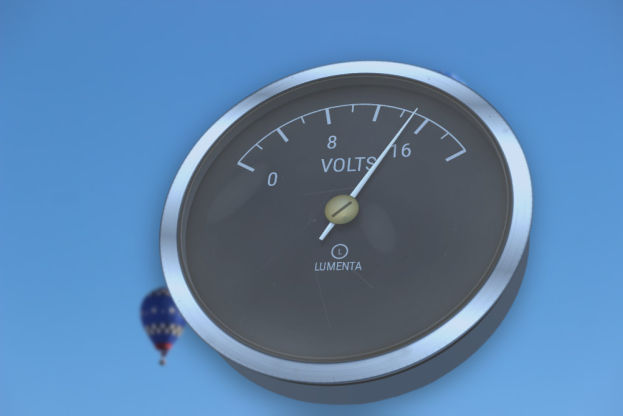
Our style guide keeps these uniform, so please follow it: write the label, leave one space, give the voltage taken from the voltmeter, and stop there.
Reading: 15 V
